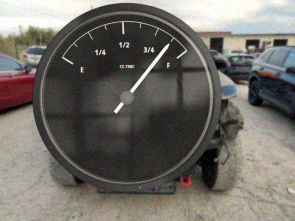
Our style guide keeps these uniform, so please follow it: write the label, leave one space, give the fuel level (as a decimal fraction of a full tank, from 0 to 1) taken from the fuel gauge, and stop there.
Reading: 0.875
